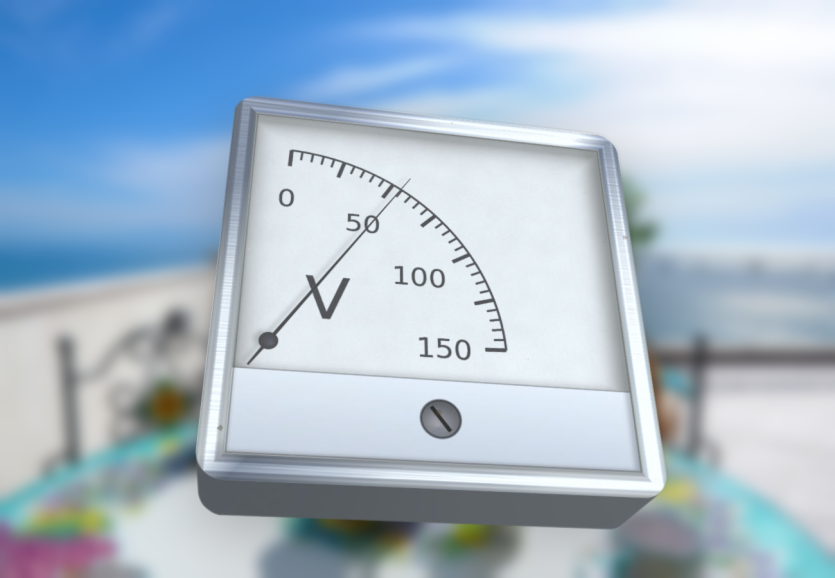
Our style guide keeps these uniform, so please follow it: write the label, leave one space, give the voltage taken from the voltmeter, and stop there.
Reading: 55 V
